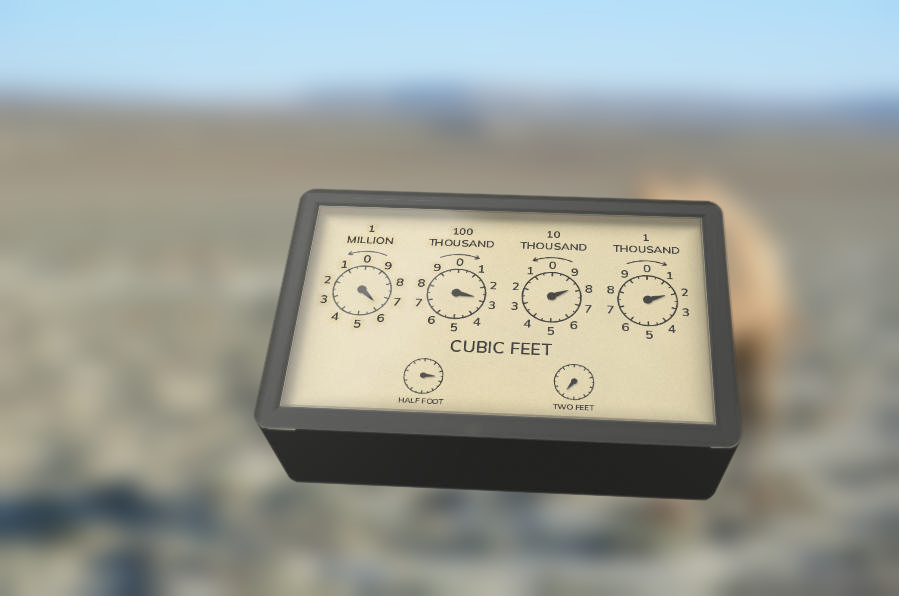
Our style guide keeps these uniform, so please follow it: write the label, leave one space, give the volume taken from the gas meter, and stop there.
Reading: 628200 ft³
